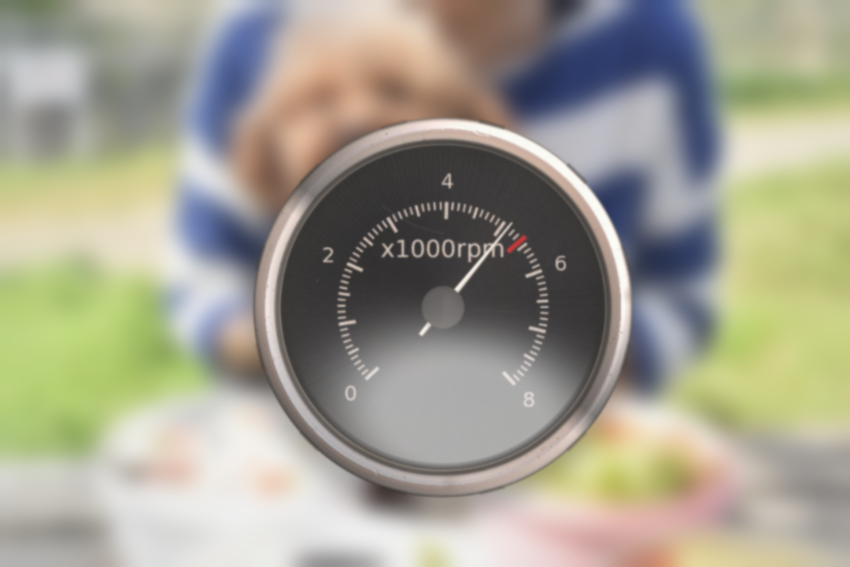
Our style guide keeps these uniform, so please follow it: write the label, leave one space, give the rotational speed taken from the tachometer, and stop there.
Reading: 5100 rpm
